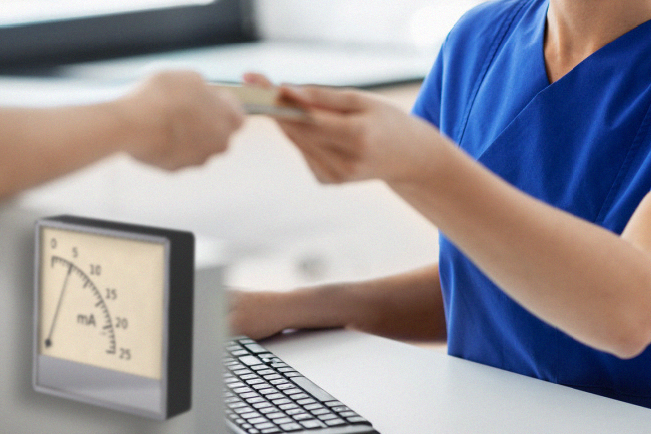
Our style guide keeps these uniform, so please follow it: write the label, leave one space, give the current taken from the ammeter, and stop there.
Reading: 5 mA
